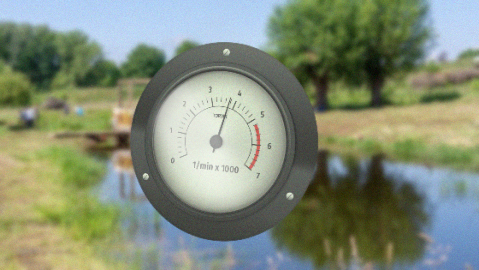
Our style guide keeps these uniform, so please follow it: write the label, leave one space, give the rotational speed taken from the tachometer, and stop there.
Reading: 3800 rpm
